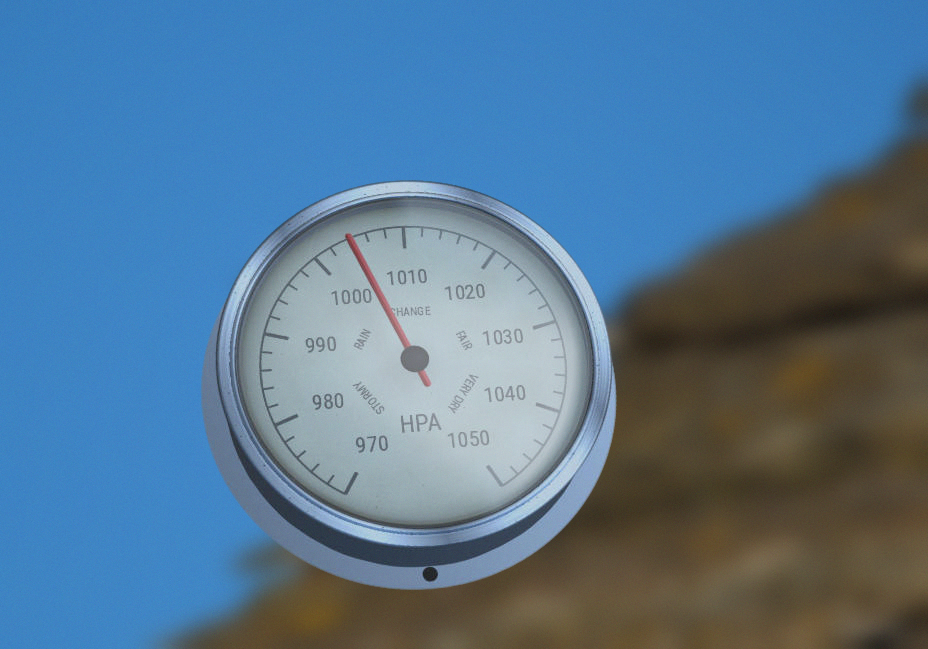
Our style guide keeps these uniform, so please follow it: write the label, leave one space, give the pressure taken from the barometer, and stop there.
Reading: 1004 hPa
